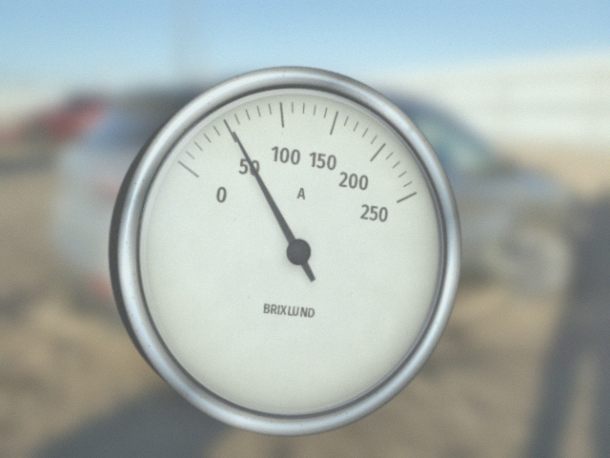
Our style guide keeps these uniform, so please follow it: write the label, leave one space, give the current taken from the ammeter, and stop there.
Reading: 50 A
